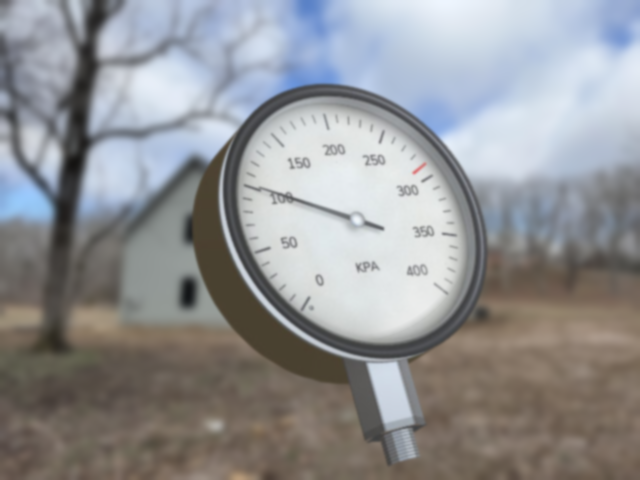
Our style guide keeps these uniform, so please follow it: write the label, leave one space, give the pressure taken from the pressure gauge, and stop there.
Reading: 100 kPa
